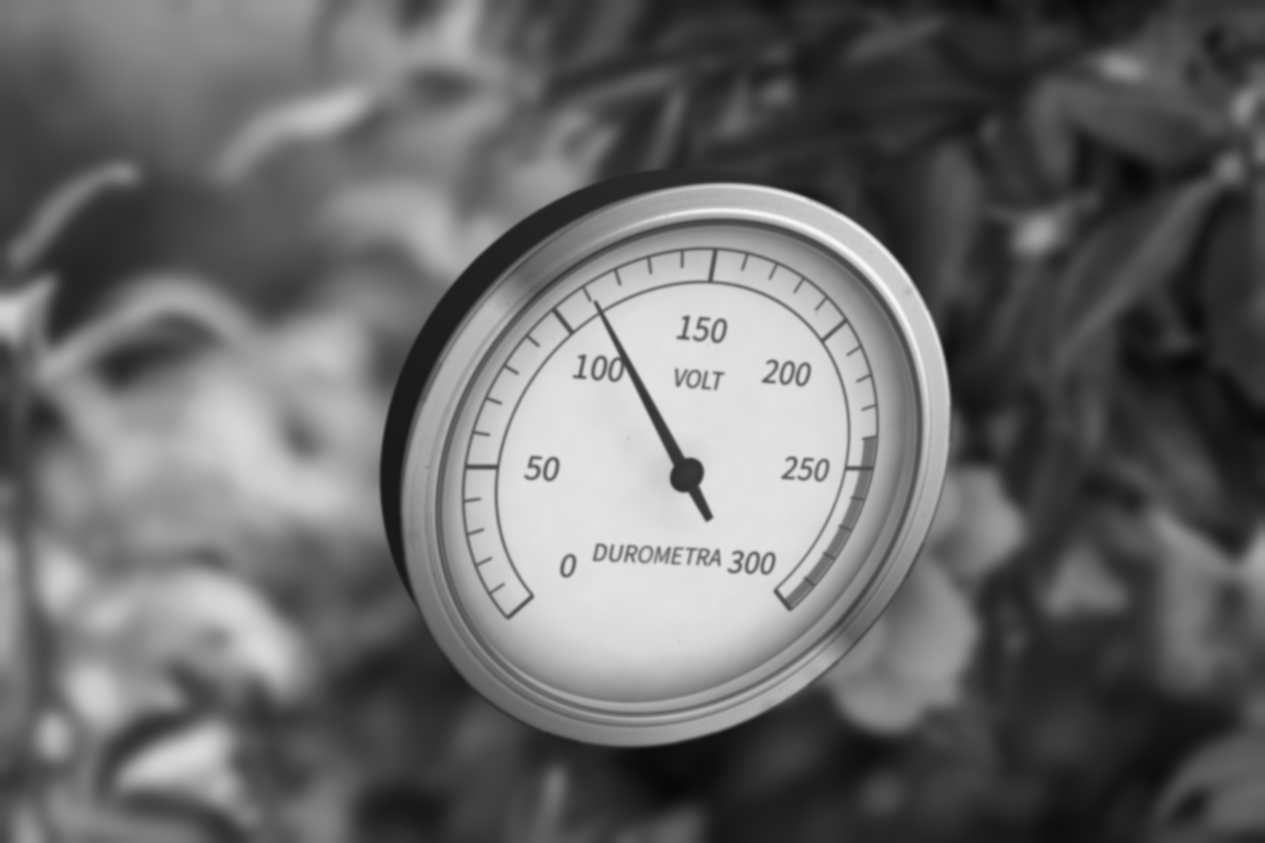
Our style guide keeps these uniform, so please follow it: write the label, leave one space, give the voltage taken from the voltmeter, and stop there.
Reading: 110 V
